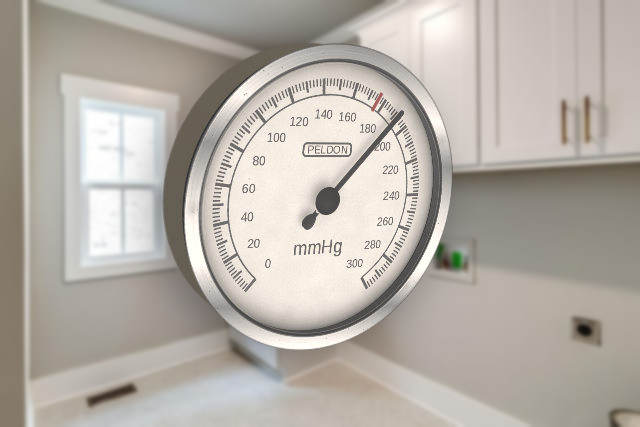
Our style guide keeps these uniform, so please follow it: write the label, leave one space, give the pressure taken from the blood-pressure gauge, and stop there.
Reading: 190 mmHg
